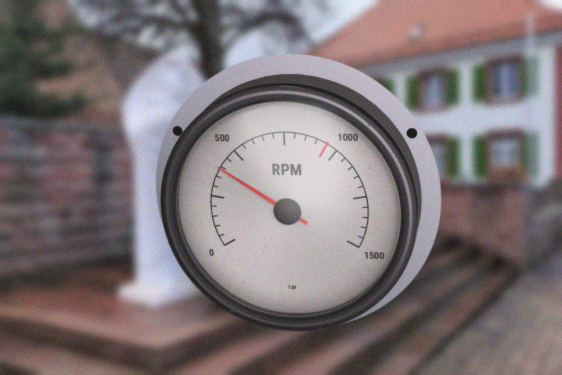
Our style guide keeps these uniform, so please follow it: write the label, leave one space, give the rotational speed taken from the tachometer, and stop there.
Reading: 400 rpm
